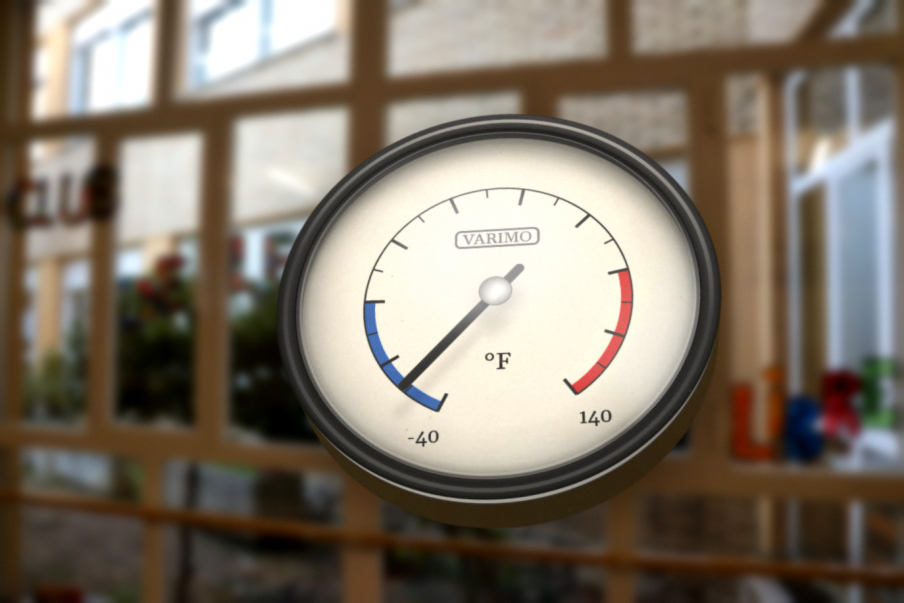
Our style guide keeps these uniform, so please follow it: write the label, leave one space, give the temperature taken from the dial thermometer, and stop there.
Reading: -30 °F
